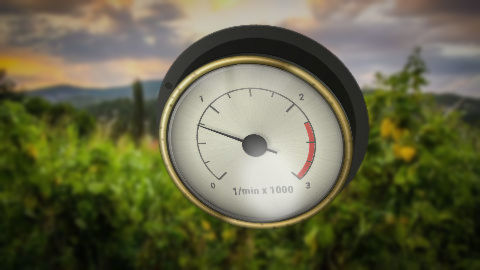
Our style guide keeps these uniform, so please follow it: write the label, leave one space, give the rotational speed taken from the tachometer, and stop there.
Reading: 750 rpm
